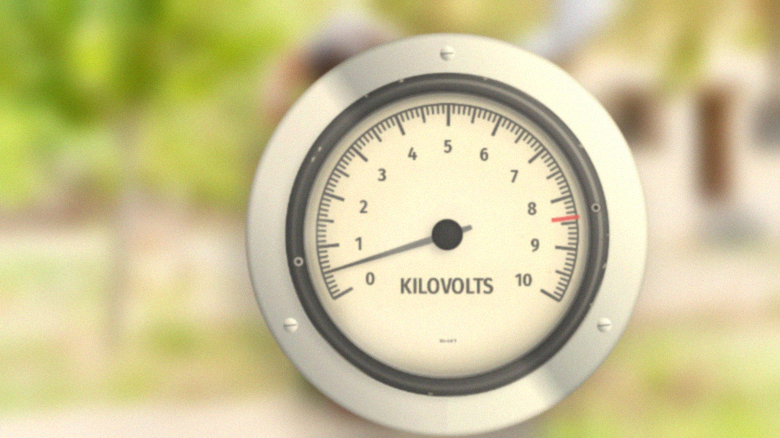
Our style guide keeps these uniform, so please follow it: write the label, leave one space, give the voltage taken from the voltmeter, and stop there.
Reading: 0.5 kV
